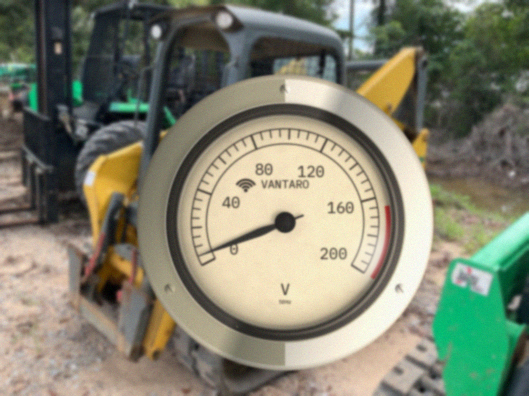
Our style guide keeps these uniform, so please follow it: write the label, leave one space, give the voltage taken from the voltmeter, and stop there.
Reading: 5 V
